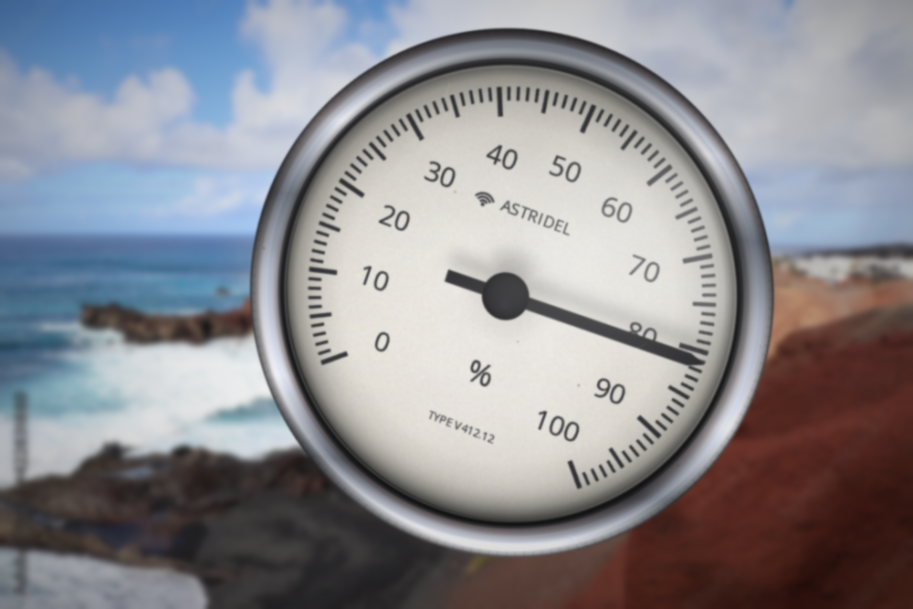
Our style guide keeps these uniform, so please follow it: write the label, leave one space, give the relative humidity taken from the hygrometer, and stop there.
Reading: 81 %
